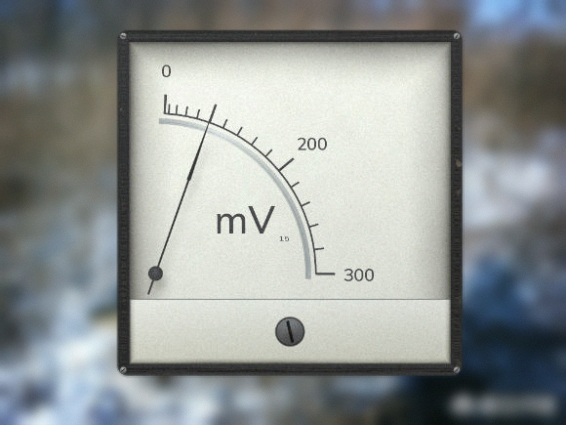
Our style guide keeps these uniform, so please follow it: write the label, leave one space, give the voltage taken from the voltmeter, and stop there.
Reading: 100 mV
